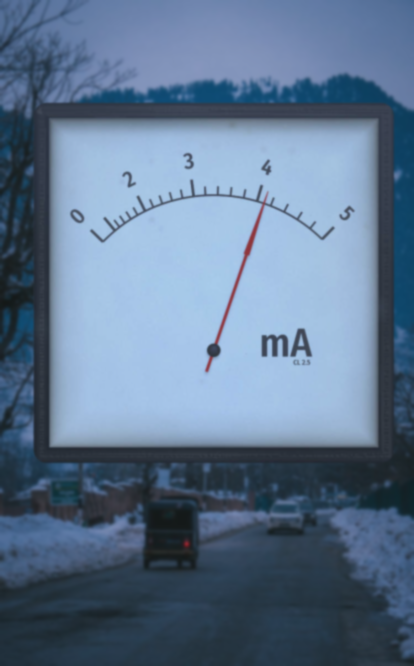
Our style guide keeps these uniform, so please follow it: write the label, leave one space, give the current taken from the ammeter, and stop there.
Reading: 4.1 mA
